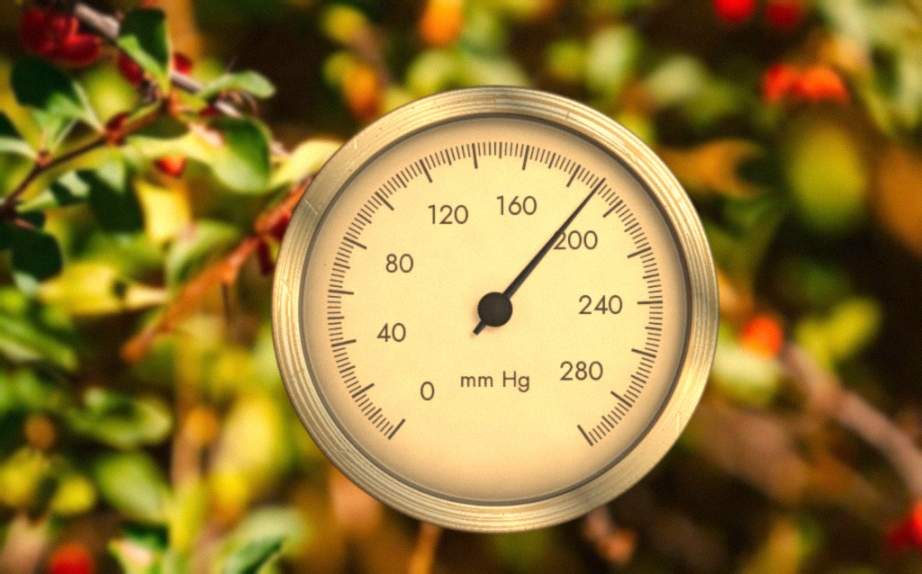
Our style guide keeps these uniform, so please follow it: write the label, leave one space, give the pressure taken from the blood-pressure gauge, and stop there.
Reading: 190 mmHg
